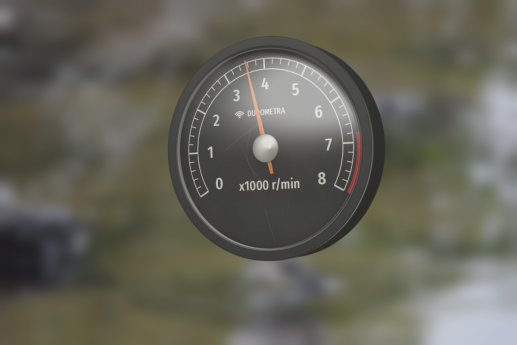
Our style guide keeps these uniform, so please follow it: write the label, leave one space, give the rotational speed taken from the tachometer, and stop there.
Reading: 3600 rpm
